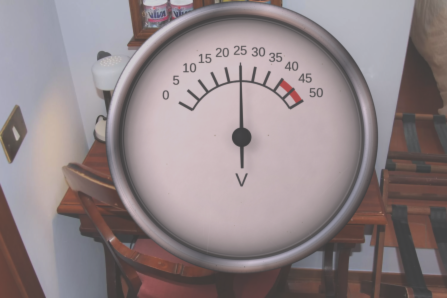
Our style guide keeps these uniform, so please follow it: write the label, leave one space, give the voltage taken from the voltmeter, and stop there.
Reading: 25 V
